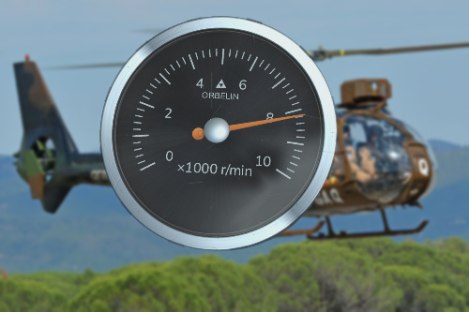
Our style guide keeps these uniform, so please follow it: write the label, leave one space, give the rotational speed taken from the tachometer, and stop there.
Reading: 8200 rpm
